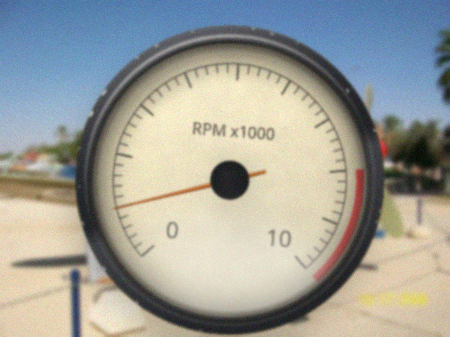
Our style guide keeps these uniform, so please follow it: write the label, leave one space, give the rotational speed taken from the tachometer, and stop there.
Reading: 1000 rpm
